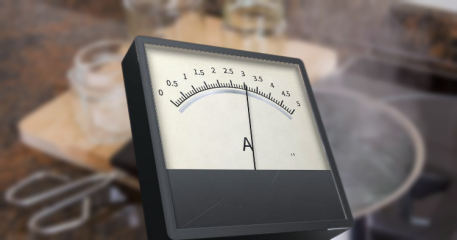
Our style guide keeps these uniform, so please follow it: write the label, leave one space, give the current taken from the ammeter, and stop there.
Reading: 3 A
